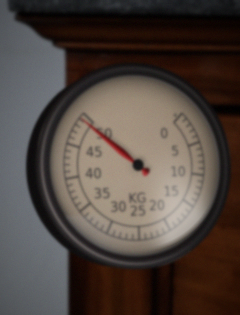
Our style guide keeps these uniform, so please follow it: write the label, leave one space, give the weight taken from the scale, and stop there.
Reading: 49 kg
